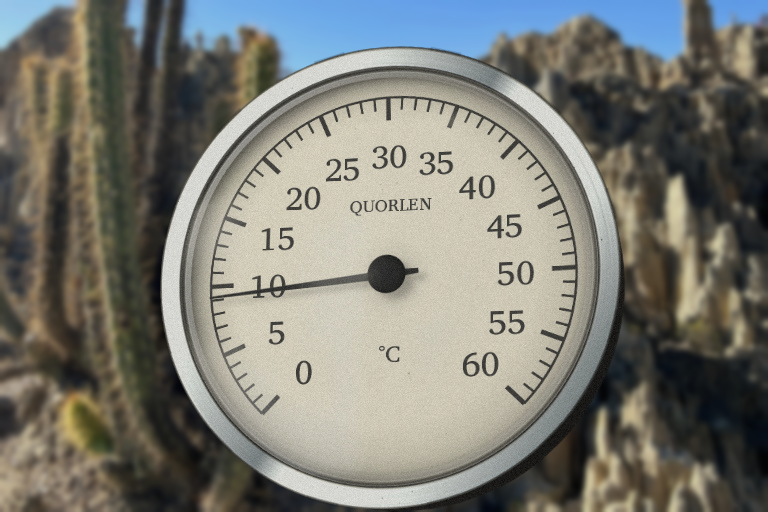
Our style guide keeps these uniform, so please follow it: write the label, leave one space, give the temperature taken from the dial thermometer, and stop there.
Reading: 9 °C
